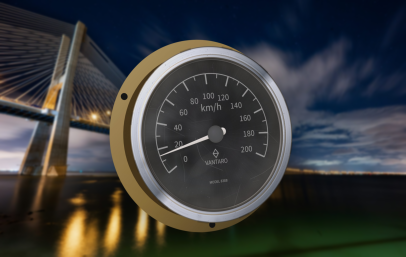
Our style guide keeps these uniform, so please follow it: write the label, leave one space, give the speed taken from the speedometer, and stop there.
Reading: 15 km/h
